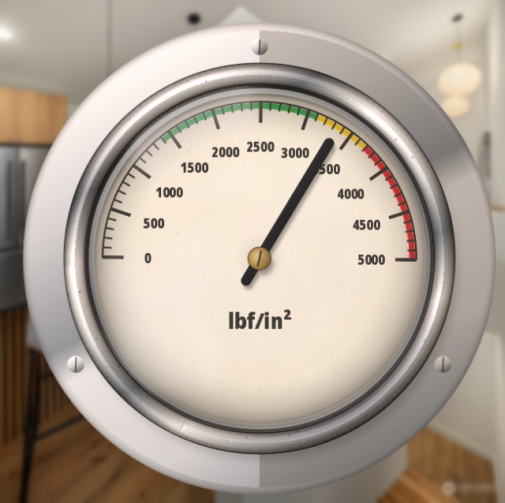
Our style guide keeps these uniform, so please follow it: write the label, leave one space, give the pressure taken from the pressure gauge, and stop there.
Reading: 3350 psi
